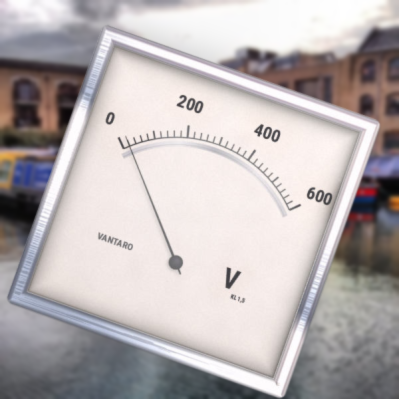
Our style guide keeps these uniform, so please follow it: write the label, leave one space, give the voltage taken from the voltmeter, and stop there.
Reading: 20 V
